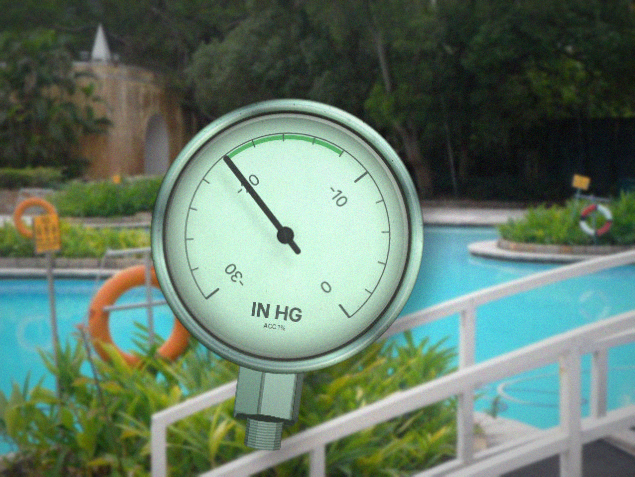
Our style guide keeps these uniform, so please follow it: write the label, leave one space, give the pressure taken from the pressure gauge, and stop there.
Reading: -20 inHg
